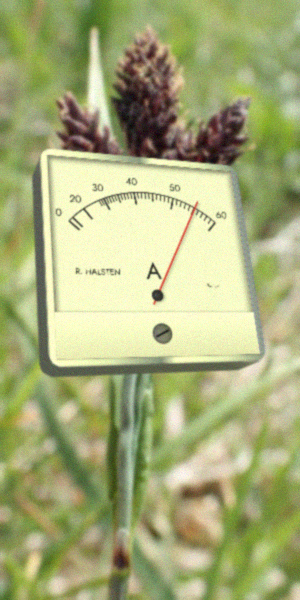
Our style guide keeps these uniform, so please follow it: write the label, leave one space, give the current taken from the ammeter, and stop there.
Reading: 55 A
